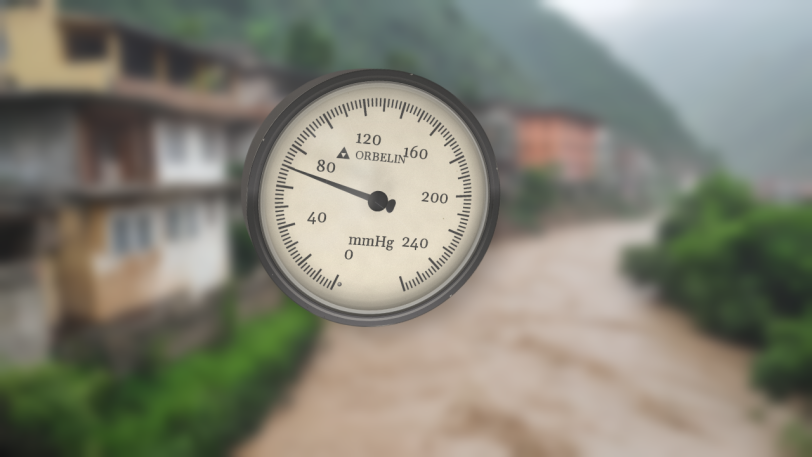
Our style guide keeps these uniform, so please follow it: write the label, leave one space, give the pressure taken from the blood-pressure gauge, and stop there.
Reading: 70 mmHg
